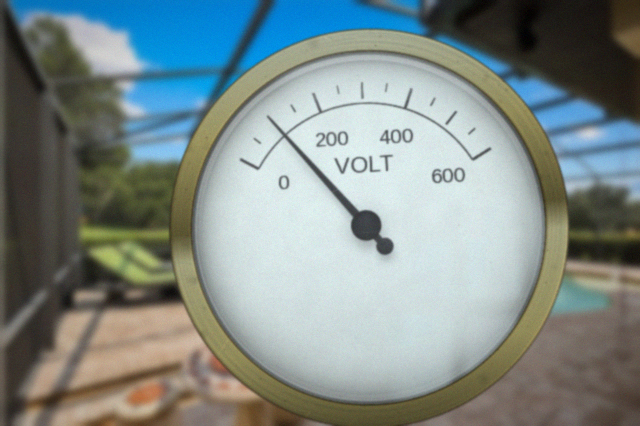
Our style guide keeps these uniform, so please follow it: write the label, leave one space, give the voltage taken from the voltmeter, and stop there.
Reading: 100 V
